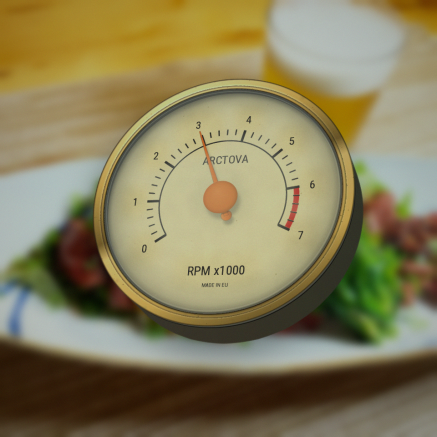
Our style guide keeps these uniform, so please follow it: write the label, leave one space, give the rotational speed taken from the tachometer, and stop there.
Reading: 3000 rpm
